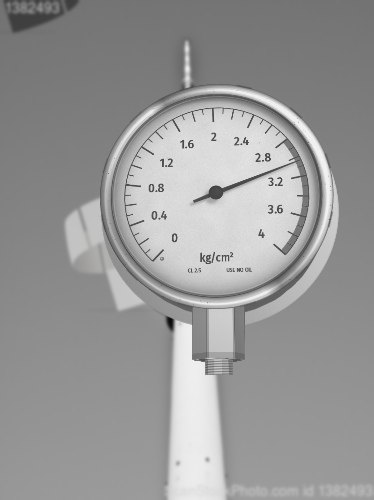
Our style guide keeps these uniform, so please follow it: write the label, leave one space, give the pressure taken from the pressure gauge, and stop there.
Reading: 3.05 kg/cm²
